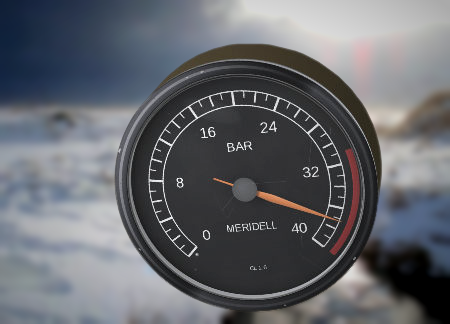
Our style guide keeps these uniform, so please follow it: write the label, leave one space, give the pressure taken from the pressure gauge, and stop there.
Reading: 37 bar
